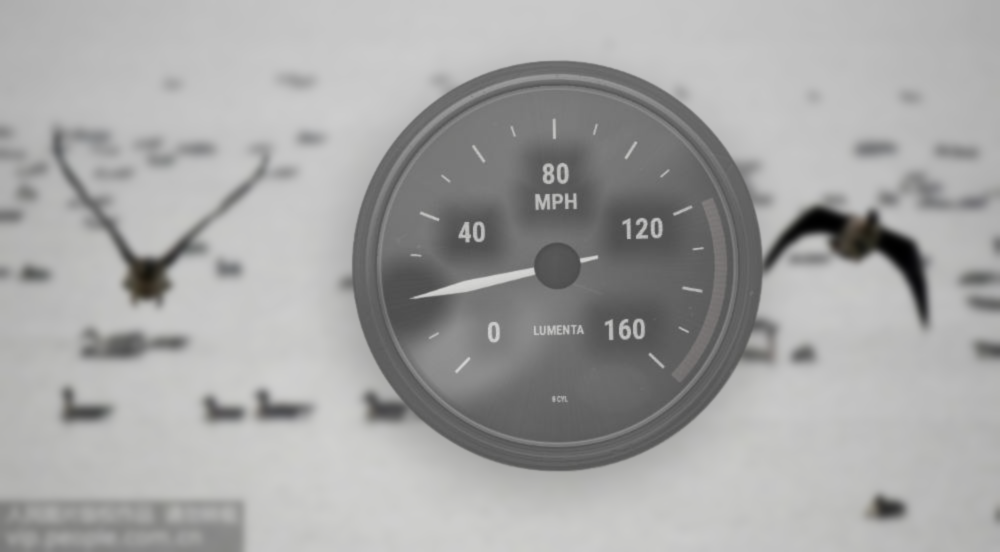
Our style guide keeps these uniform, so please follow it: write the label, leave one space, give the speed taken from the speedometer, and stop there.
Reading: 20 mph
